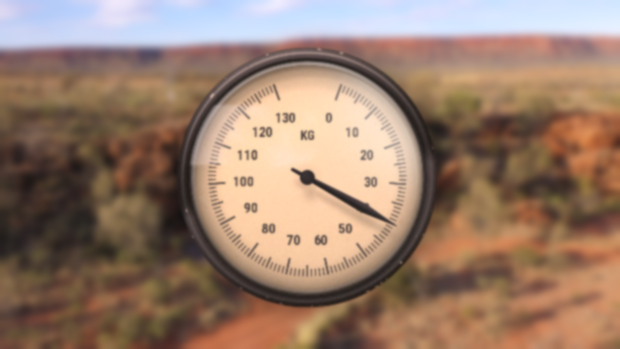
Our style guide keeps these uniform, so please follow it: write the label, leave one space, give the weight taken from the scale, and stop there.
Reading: 40 kg
